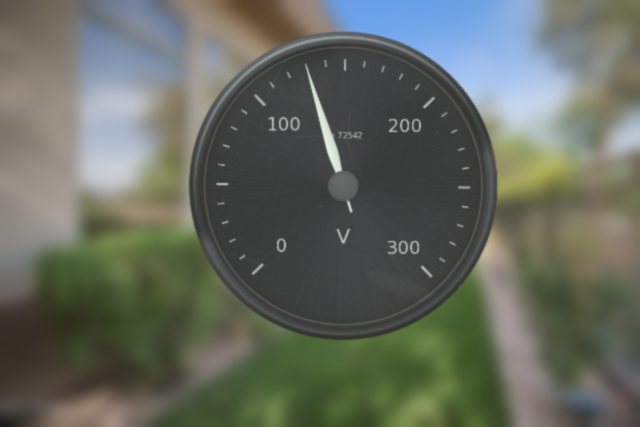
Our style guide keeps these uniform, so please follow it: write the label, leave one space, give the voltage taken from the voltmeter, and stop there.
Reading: 130 V
